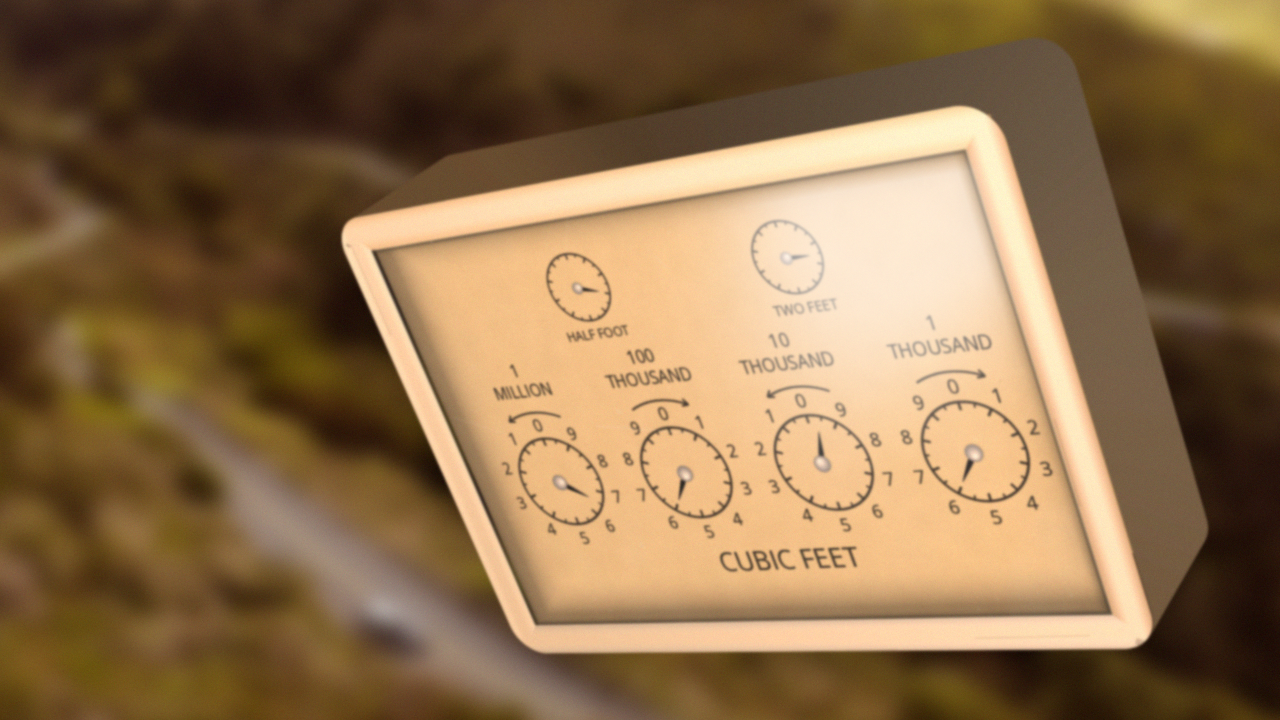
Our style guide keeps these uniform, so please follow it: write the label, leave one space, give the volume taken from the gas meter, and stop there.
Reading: 659600 ft³
